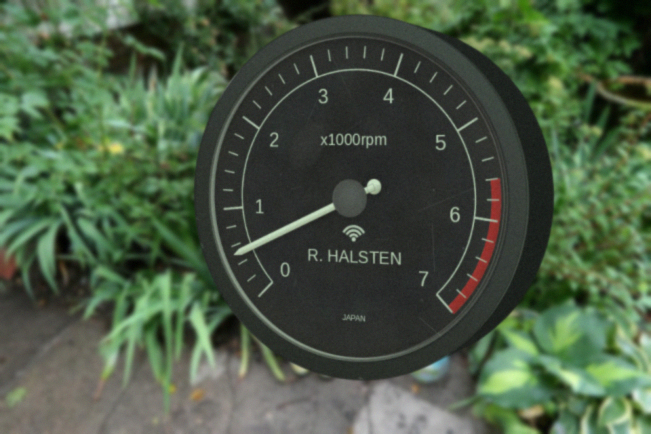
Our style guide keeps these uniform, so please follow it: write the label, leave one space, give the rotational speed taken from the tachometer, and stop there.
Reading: 500 rpm
